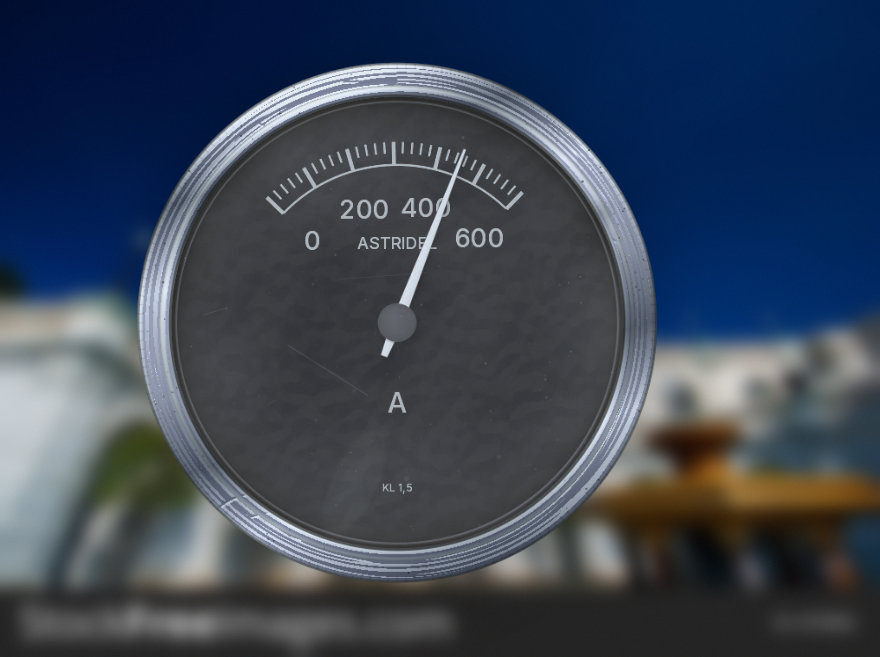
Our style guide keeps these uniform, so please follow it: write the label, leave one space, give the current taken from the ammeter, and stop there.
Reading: 450 A
